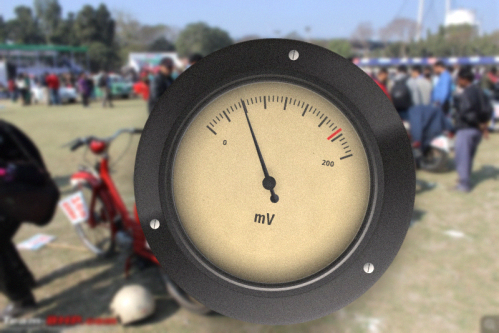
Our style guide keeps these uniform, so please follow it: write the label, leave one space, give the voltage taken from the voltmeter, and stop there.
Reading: 50 mV
